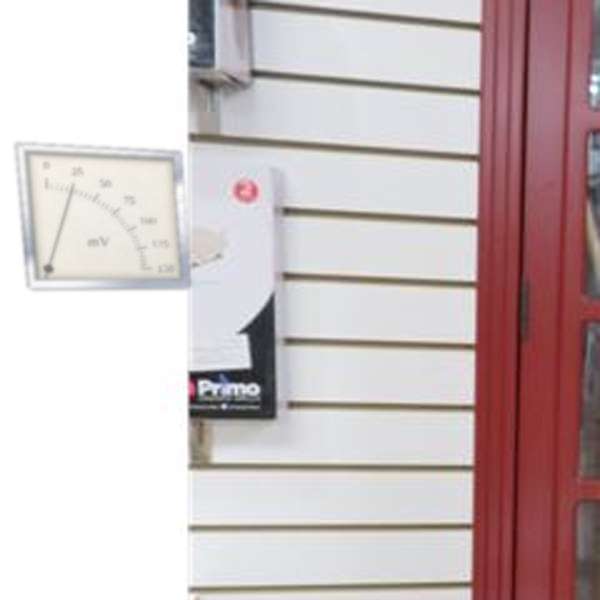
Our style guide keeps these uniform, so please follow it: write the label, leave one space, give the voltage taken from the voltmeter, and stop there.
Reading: 25 mV
